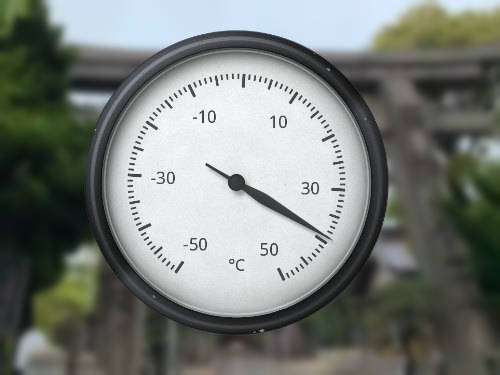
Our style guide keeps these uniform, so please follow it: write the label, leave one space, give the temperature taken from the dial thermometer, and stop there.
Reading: 39 °C
